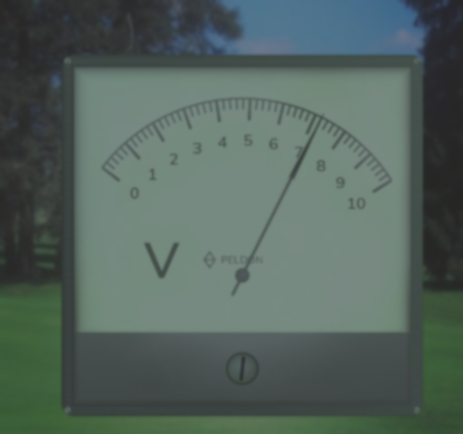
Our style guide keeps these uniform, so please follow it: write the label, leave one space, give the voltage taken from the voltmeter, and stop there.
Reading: 7.2 V
